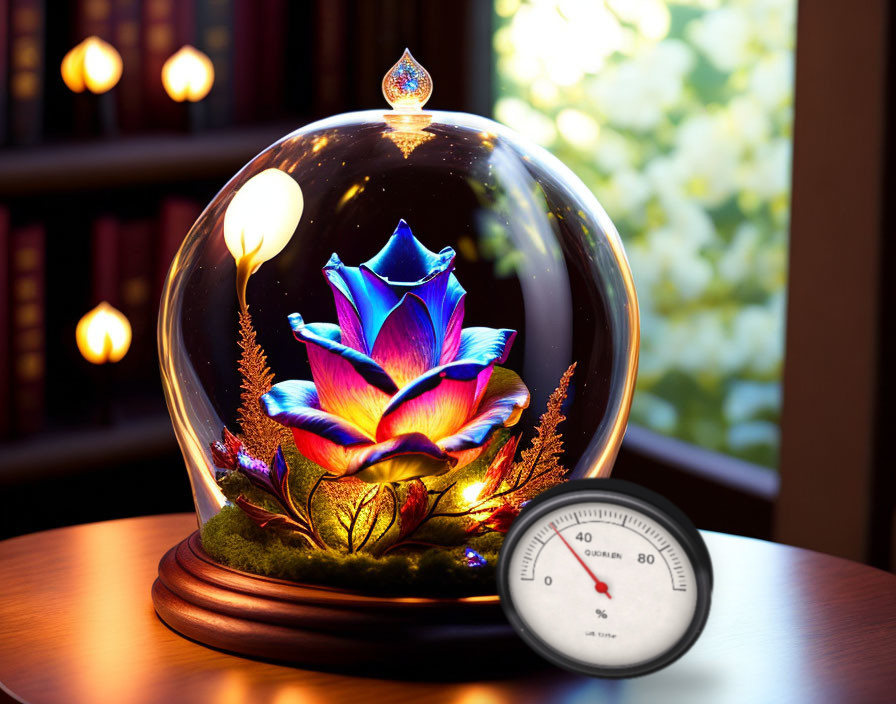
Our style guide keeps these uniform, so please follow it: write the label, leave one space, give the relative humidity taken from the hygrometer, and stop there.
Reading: 30 %
